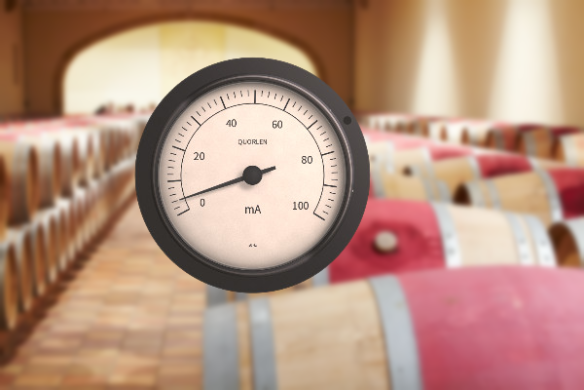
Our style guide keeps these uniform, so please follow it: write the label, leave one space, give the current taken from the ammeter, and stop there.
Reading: 4 mA
